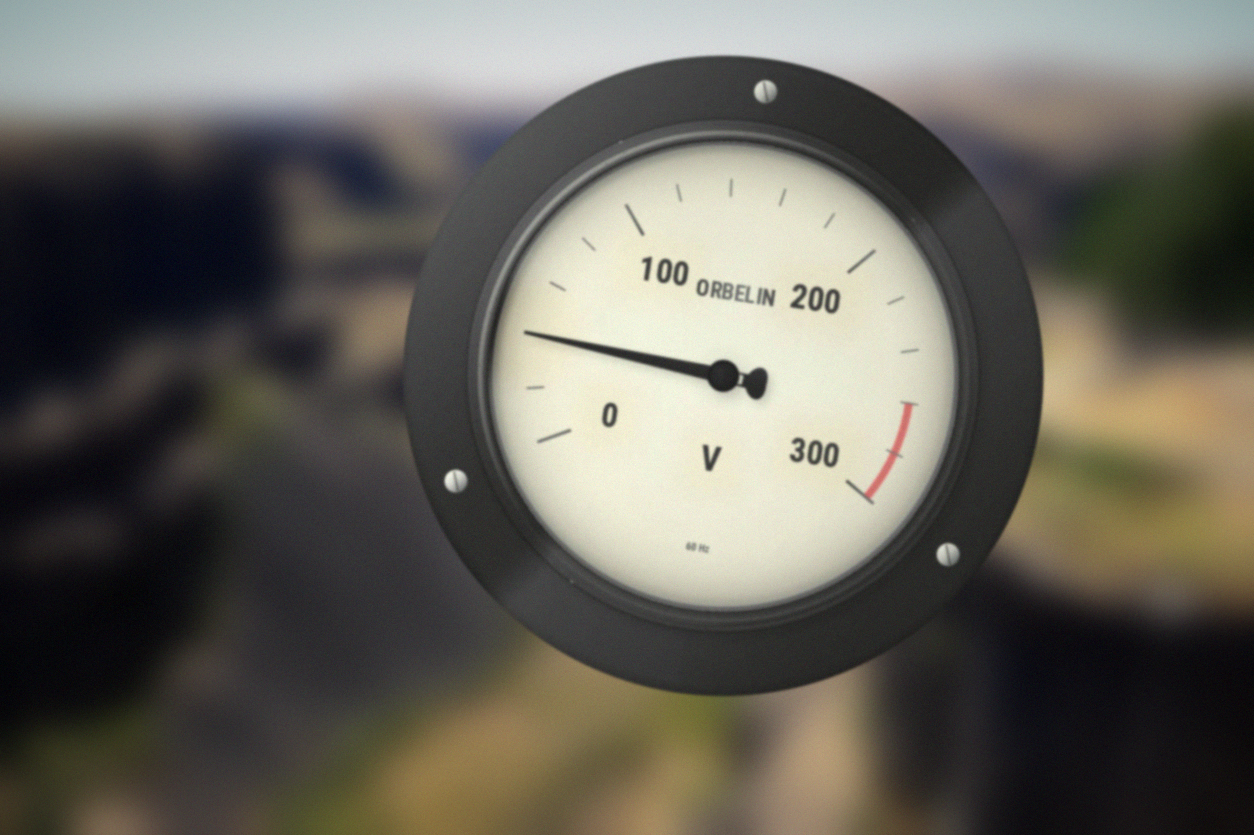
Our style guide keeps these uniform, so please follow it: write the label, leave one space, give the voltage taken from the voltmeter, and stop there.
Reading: 40 V
